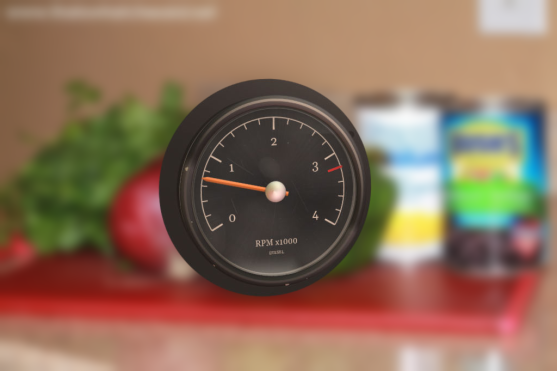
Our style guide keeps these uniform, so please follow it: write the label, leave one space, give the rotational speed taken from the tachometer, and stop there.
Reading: 700 rpm
